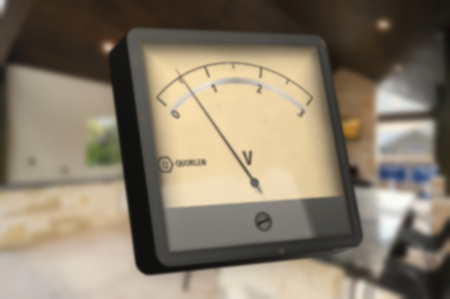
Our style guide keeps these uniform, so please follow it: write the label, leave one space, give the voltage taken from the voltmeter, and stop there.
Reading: 0.5 V
